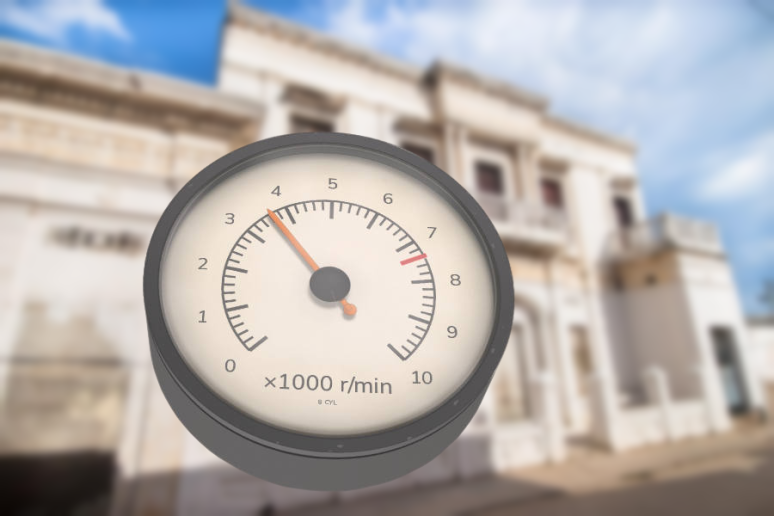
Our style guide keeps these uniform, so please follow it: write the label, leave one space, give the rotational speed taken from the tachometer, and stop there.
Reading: 3600 rpm
